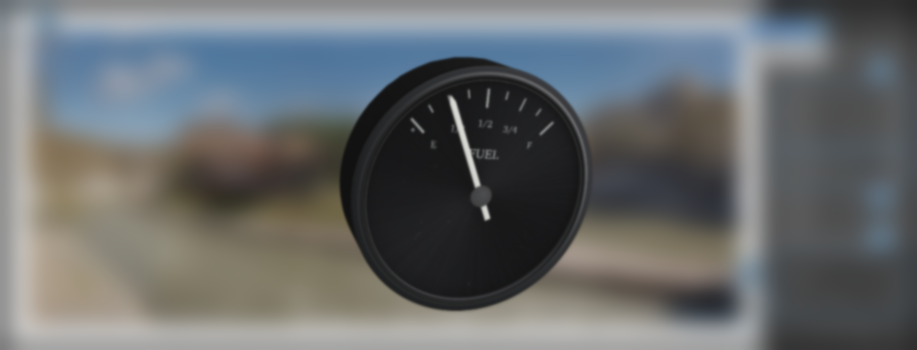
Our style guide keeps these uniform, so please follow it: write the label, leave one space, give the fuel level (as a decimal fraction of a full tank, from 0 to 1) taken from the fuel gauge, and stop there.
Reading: 0.25
